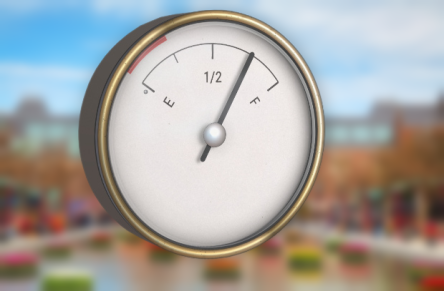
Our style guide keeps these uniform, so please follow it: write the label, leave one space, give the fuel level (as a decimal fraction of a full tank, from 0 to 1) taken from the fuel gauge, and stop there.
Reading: 0.75
